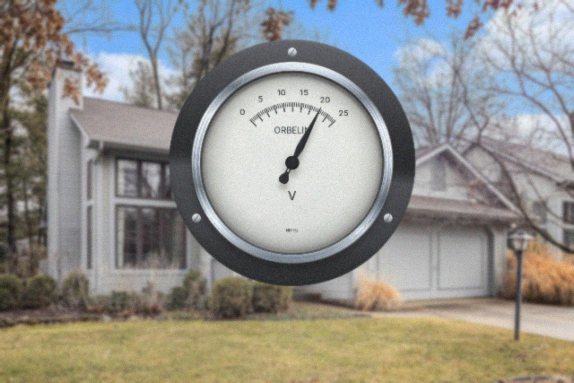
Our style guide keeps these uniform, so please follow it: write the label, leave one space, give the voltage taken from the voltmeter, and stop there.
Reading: 20 V
